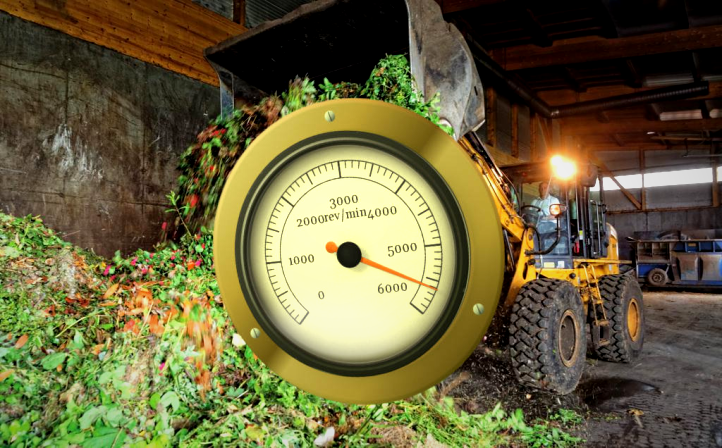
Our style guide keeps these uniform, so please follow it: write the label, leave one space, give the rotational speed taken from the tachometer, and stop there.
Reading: 5600 rpm
